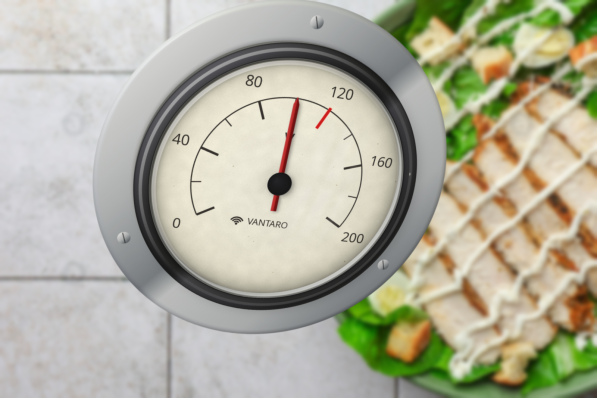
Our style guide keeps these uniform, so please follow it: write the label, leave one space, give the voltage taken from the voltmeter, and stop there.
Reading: 100 V
